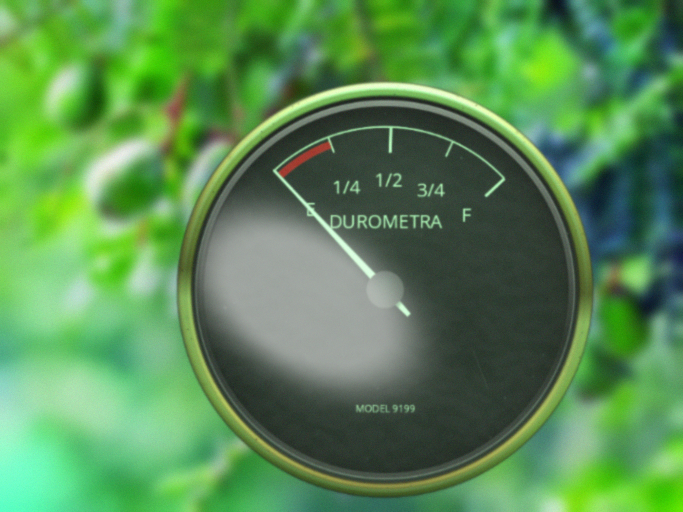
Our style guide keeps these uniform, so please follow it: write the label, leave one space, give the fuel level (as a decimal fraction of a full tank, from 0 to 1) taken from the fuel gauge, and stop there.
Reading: 0
